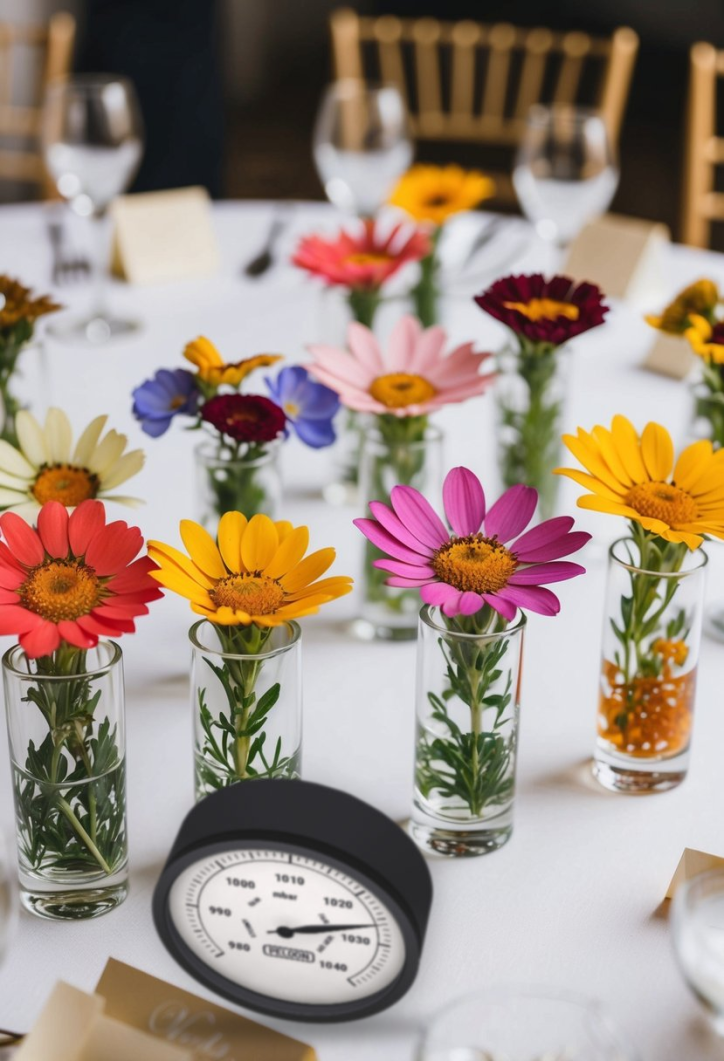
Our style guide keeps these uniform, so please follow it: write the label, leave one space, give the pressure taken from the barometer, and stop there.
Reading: 1025 mbar
